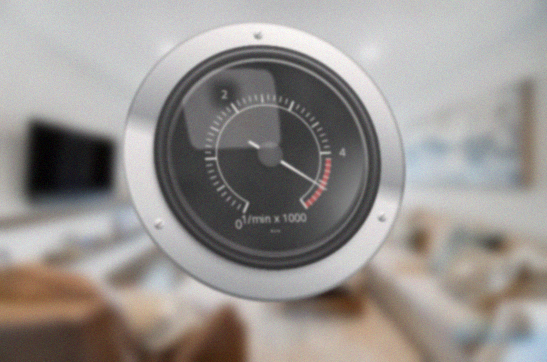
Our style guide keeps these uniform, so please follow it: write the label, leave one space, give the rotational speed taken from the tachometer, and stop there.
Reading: 4600 rpm
